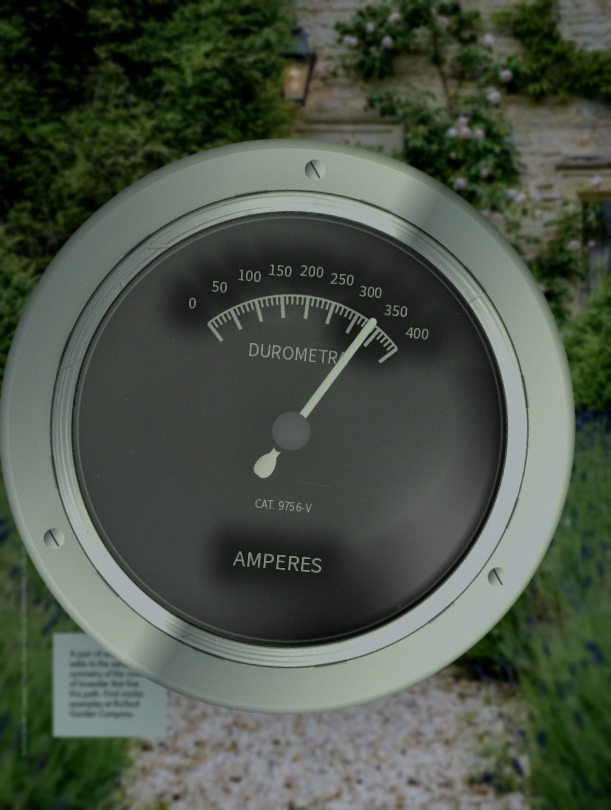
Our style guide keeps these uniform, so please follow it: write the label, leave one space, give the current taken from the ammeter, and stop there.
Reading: 330 A
